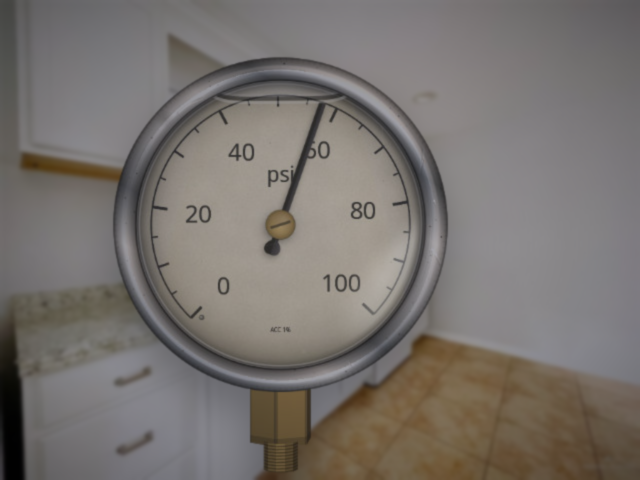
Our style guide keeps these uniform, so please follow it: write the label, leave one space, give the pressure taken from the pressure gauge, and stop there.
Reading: 57.5 psi
